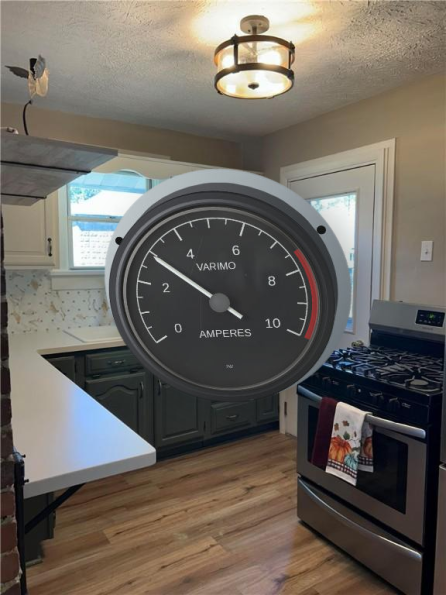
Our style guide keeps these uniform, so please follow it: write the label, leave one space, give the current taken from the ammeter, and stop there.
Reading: 3 A
